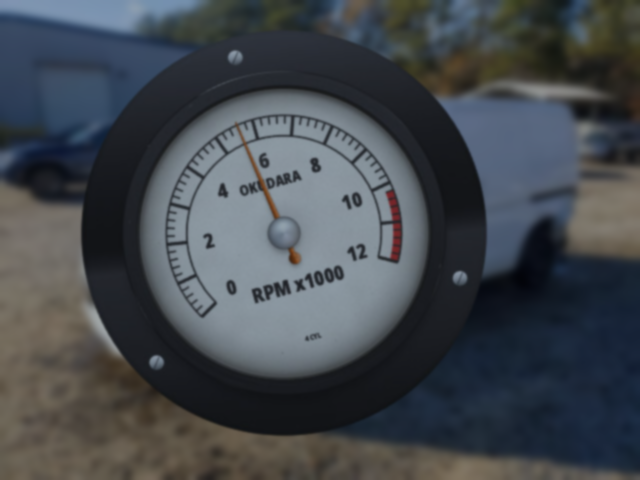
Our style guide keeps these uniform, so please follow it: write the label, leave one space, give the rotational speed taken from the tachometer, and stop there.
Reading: 5600 rpm
